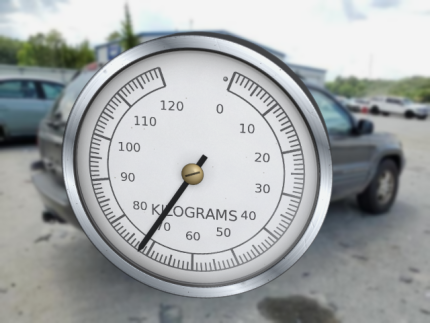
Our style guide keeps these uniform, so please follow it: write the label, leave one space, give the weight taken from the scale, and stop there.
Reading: 72 kg
